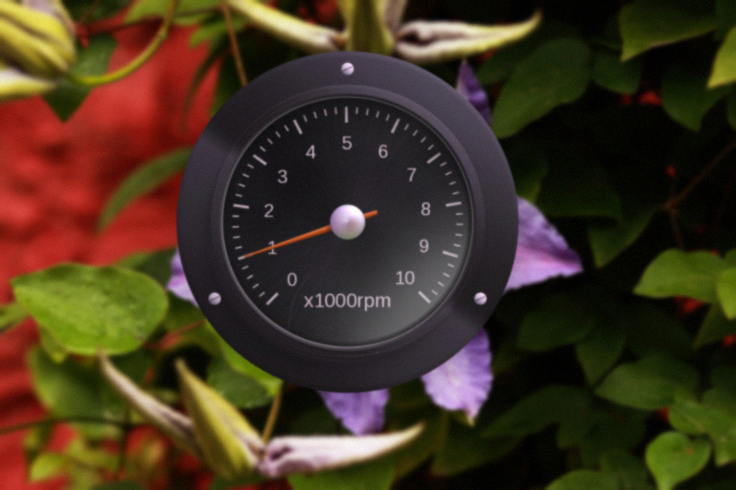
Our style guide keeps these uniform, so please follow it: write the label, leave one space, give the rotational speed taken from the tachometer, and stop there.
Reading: 1000 rpm
